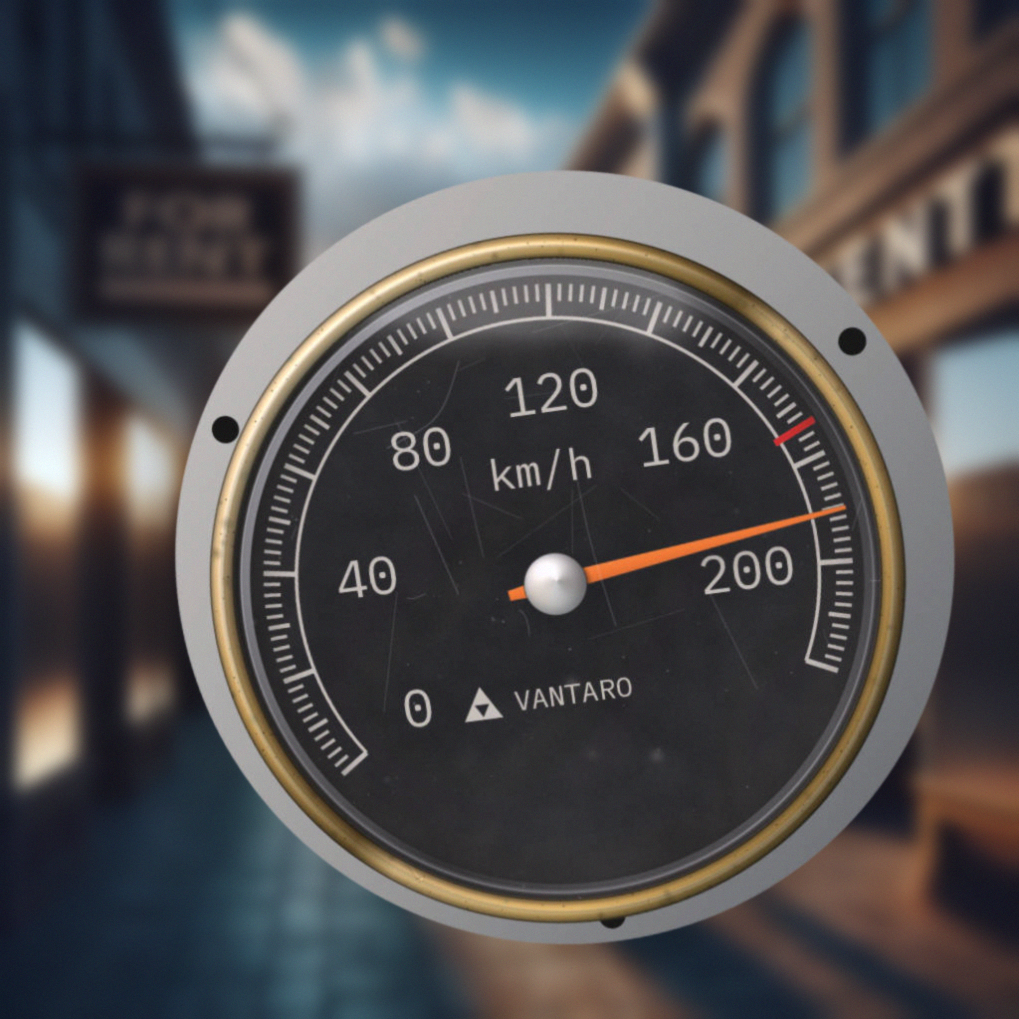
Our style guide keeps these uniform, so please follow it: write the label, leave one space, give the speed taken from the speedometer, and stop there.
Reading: 190 km/h
